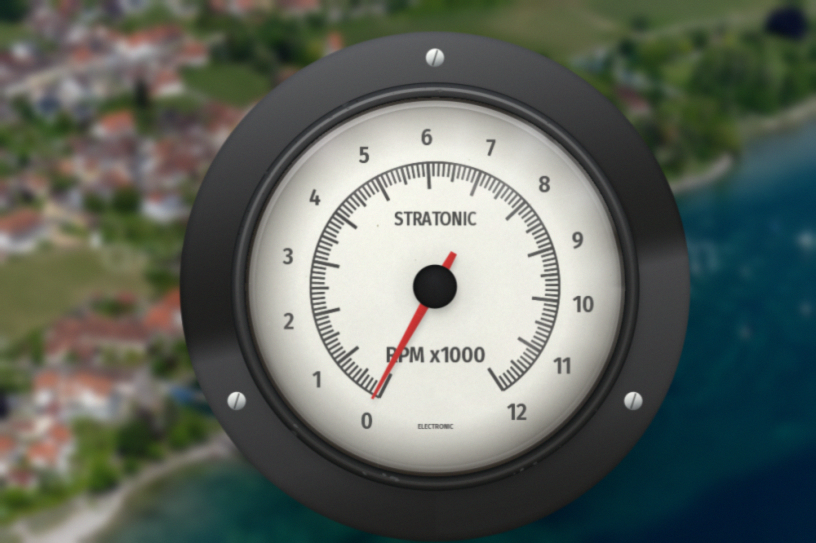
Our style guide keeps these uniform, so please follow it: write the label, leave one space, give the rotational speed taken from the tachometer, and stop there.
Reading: 100 rpm
